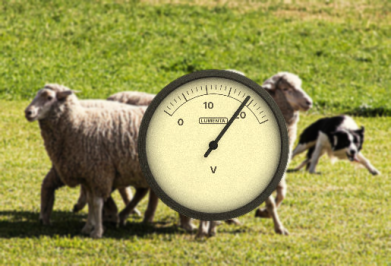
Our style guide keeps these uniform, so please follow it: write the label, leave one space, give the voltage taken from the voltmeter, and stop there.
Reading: 19 V
